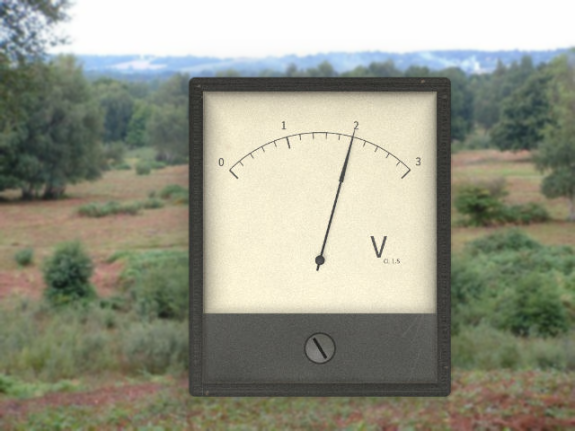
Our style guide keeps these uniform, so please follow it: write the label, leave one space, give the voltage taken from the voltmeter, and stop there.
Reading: 2 V
